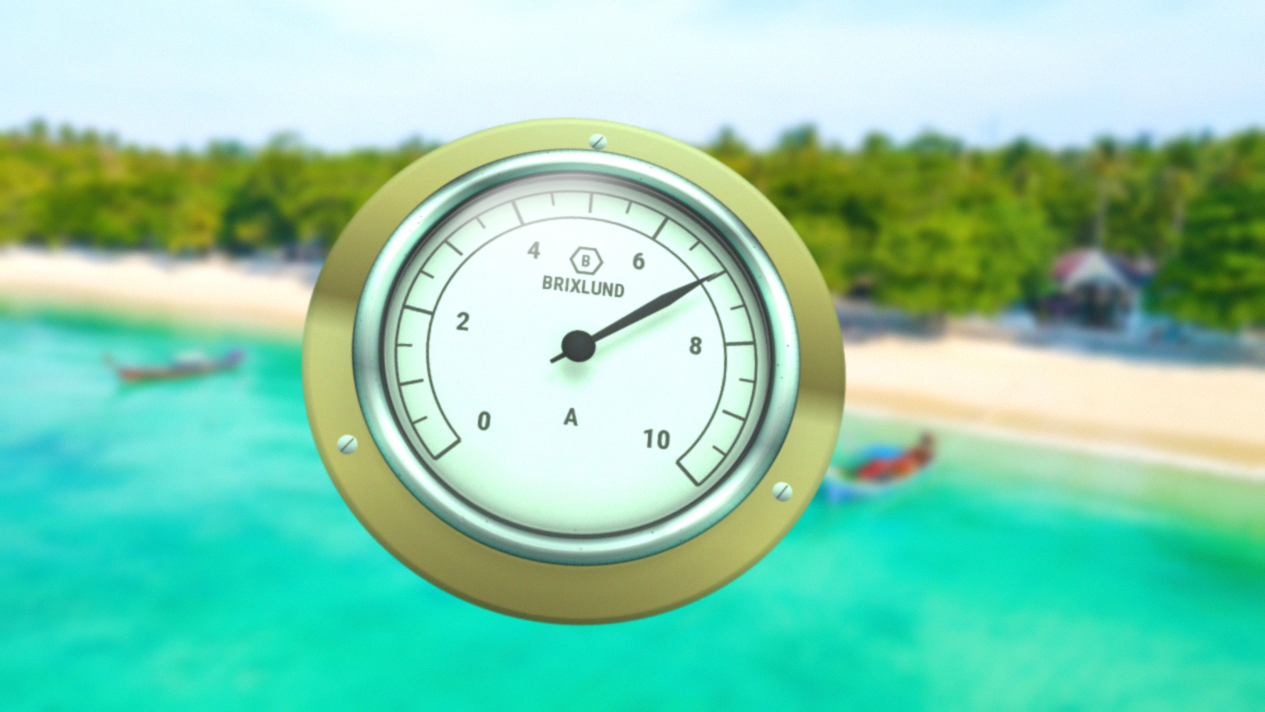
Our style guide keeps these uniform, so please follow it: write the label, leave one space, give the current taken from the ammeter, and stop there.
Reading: 7 A
